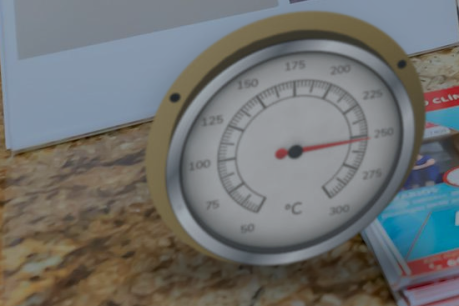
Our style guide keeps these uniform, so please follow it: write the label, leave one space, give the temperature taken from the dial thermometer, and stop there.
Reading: 250 °C
